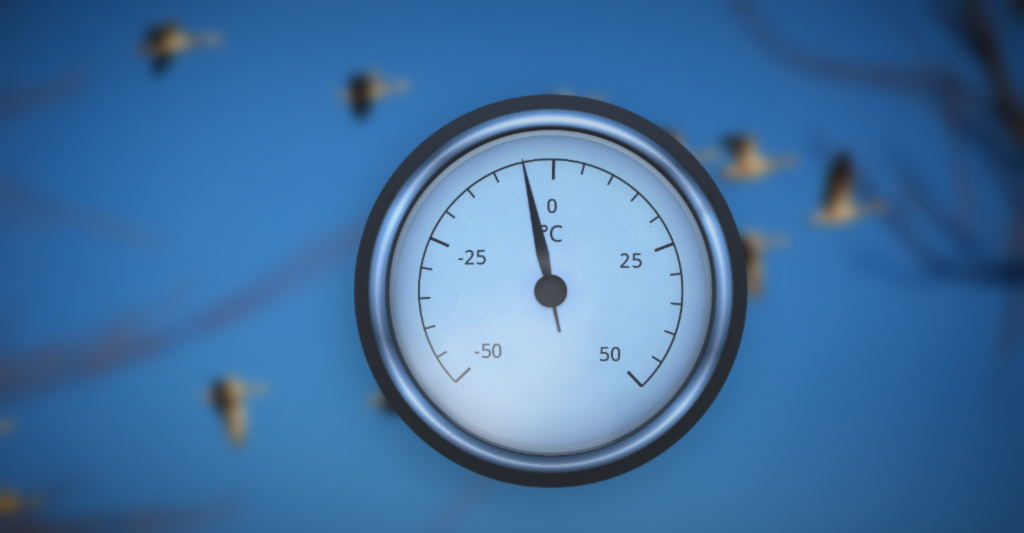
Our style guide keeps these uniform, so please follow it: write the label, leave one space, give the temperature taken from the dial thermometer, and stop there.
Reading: -5 °C
